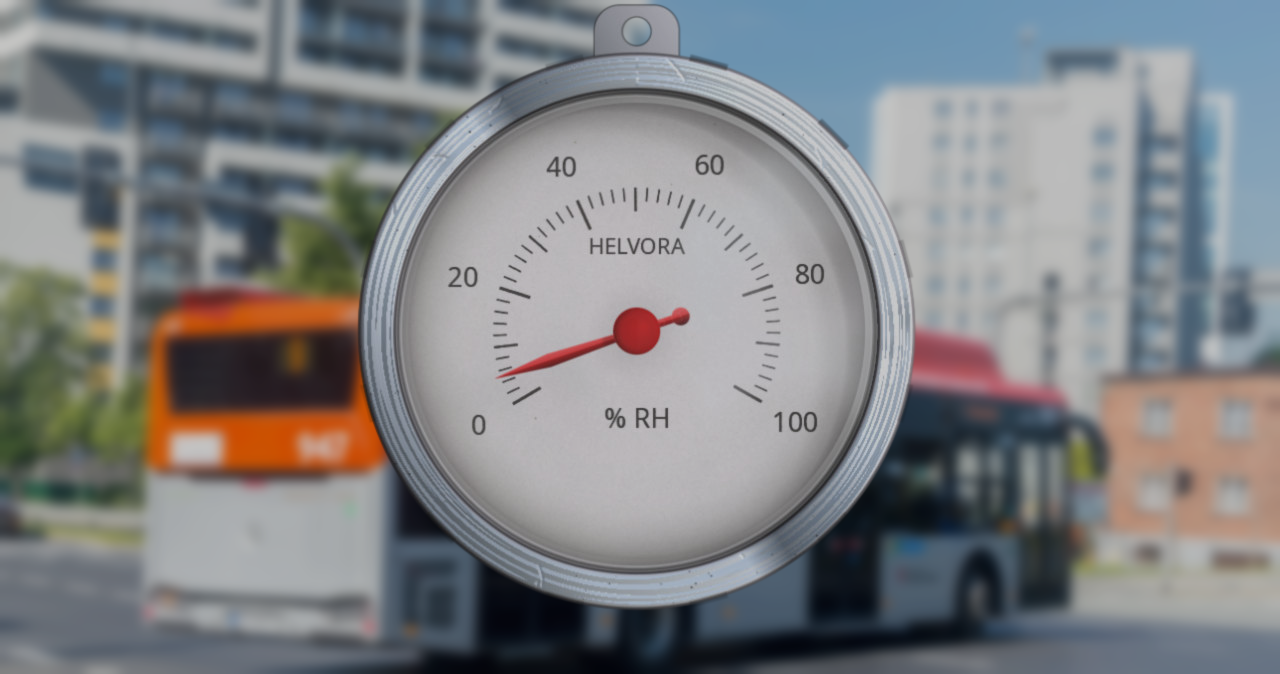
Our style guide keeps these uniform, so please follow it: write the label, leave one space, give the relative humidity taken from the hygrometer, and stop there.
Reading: 5 %
